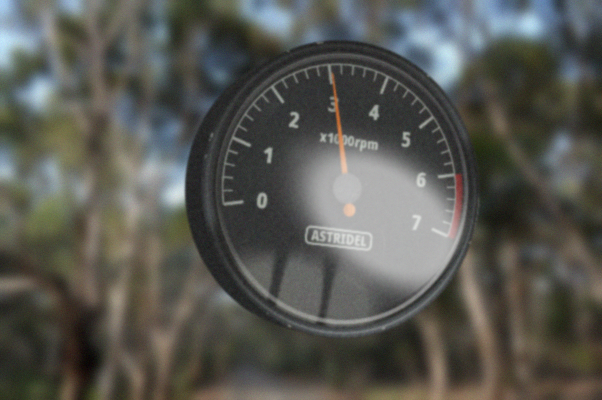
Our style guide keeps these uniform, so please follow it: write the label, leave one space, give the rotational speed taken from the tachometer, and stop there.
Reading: 3000 rpm
